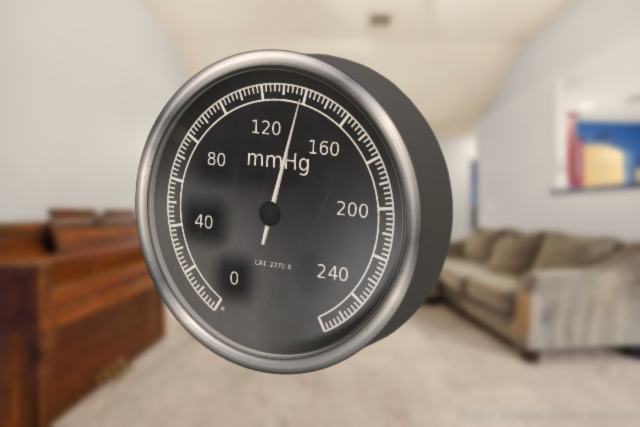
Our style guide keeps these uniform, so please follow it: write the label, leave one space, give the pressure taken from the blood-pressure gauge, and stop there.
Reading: 140 mmHg
